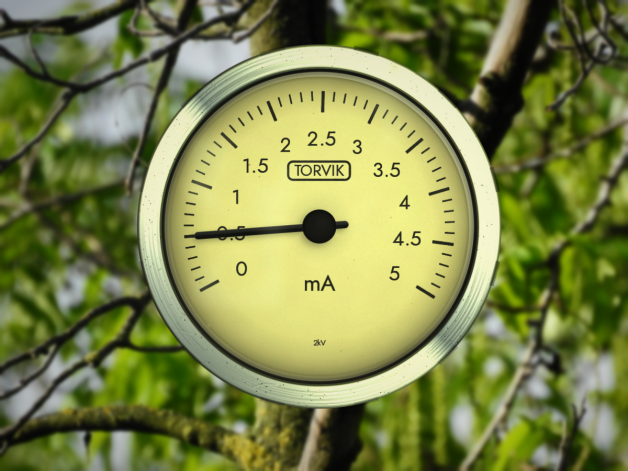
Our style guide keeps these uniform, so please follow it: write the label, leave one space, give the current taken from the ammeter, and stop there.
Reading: 0.5 mA
